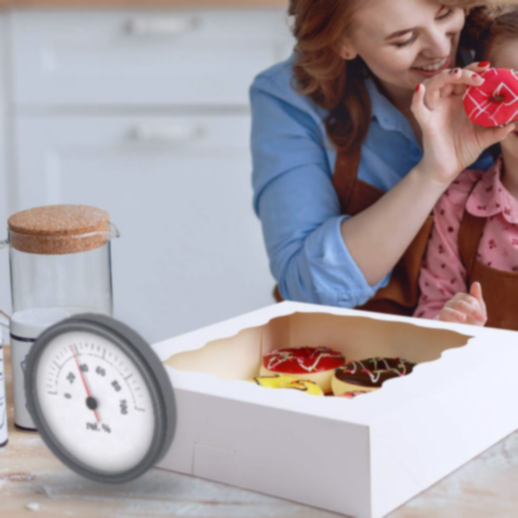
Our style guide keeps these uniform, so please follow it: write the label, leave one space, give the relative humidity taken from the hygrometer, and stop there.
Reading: 40 %
